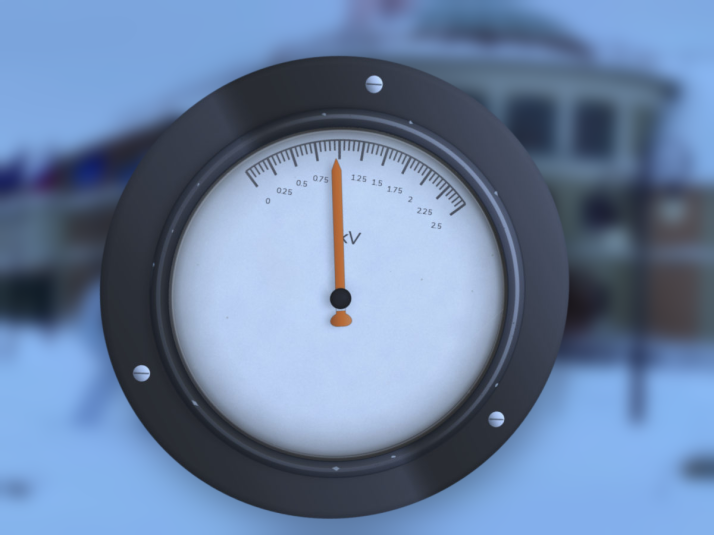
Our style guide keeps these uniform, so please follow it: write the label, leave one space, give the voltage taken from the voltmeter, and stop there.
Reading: 0.95 kV
